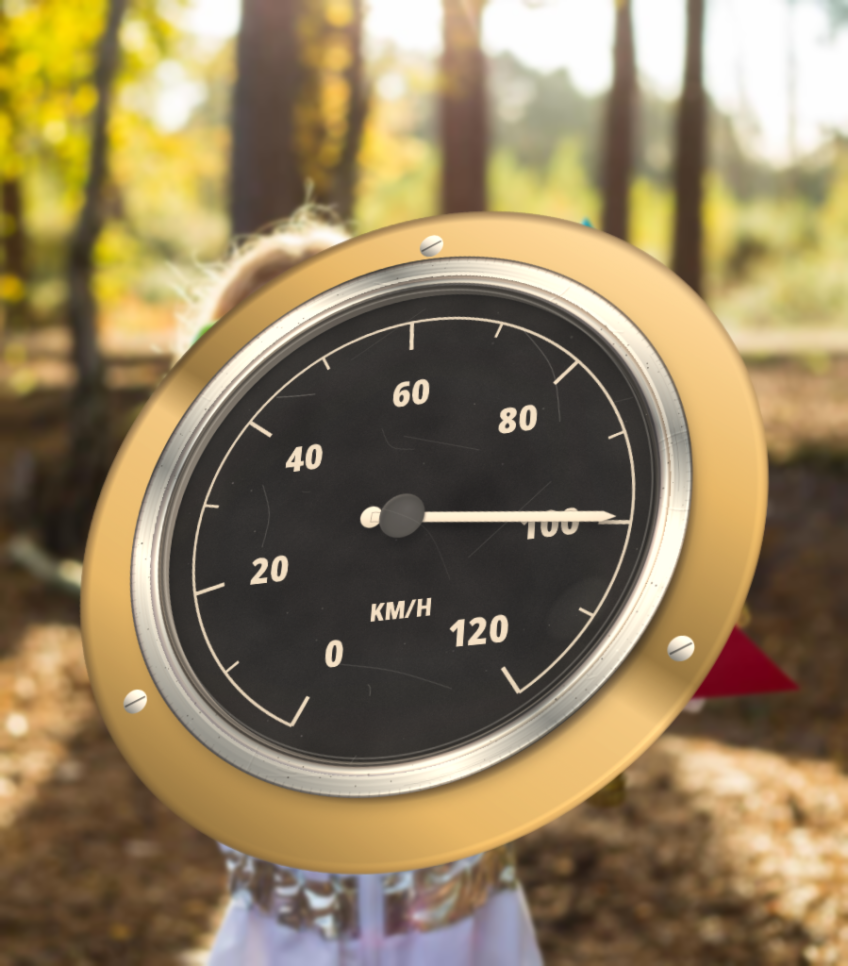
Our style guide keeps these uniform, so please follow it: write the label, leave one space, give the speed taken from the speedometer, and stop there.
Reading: 100 km/h
